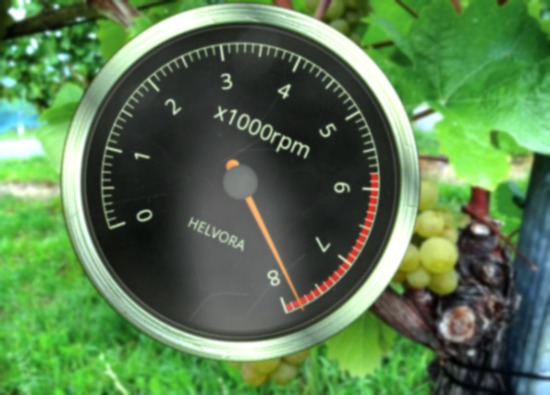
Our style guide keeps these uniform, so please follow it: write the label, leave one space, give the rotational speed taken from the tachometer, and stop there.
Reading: 7800 rpm
